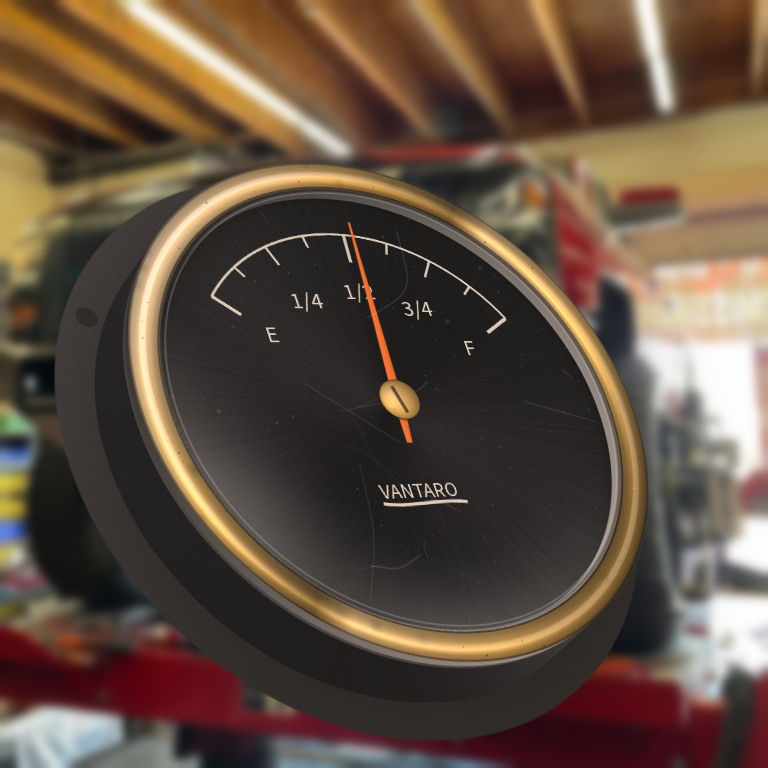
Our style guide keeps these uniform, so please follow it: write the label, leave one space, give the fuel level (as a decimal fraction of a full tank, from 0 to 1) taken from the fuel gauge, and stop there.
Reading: 0.5
